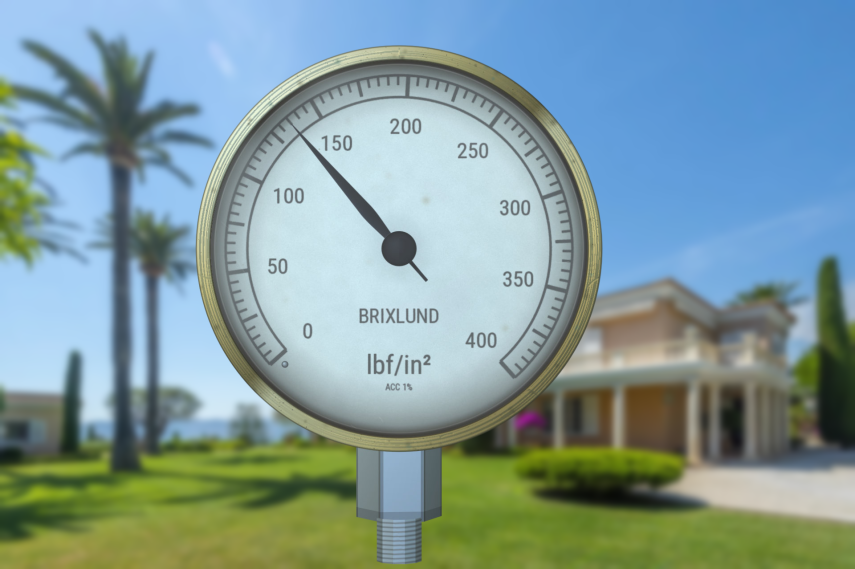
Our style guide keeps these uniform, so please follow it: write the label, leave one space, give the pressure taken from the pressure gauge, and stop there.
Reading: 135 psi
